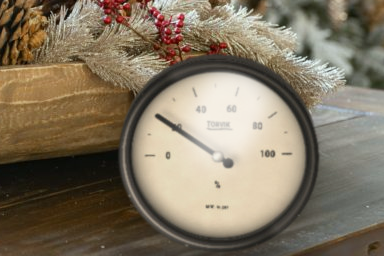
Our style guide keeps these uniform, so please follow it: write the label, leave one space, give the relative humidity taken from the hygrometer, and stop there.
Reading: 20 %
